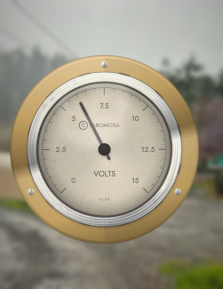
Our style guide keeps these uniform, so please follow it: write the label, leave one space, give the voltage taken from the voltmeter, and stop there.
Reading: 6 V
